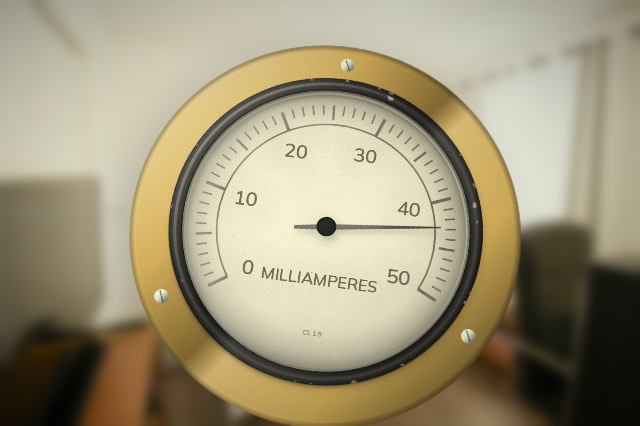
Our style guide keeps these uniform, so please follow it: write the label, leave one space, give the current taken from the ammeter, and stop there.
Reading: 43 mA
